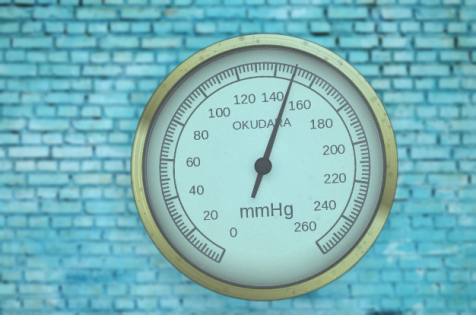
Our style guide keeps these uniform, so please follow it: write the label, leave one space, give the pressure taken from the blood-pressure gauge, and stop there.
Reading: 150 mmHg
